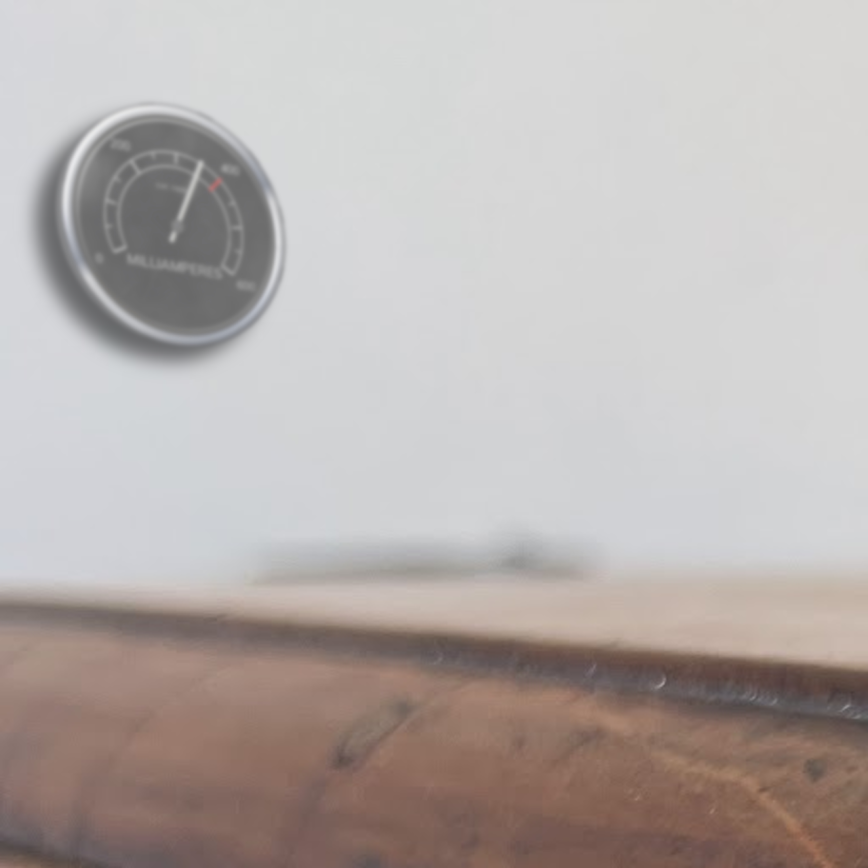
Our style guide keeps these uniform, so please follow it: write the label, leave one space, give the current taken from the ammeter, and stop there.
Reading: 350 mA
